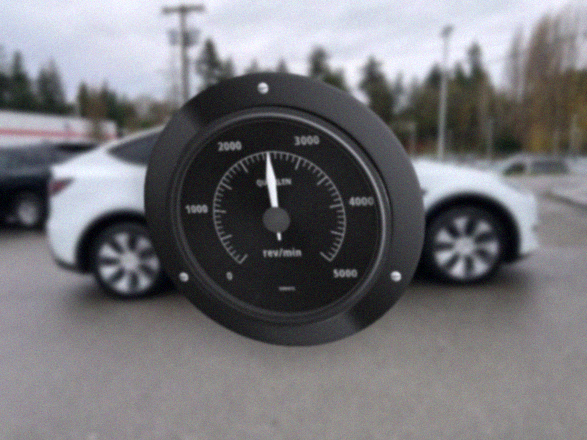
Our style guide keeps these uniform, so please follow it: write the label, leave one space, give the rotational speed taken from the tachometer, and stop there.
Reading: 2500 rpm
